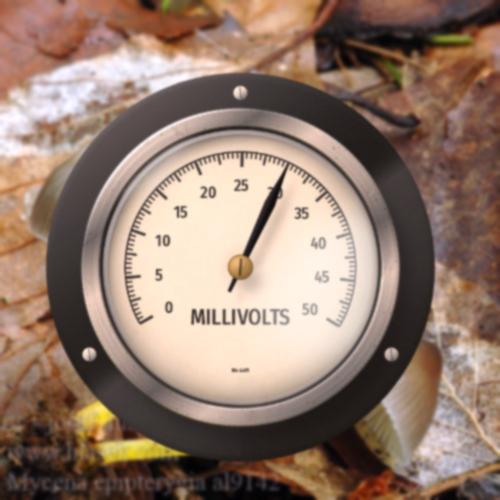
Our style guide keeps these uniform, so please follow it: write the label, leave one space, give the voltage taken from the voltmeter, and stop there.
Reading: 30 mV
